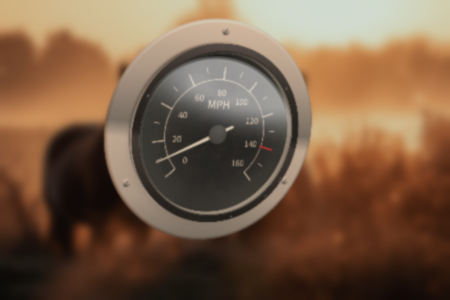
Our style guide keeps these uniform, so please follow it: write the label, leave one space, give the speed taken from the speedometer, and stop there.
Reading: 10 mph
